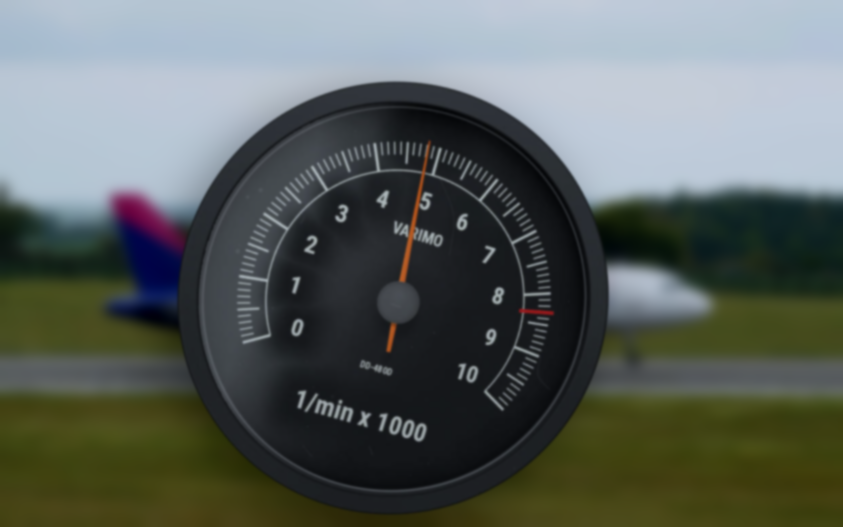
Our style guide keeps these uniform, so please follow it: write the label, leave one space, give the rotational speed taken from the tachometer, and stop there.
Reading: 4800 rpm
